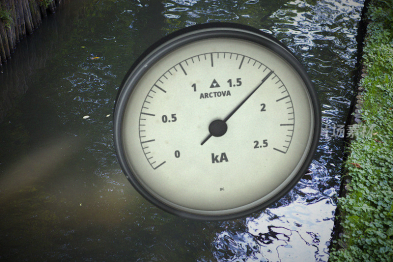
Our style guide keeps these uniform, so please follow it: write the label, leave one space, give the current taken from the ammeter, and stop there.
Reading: 1.75 kA
